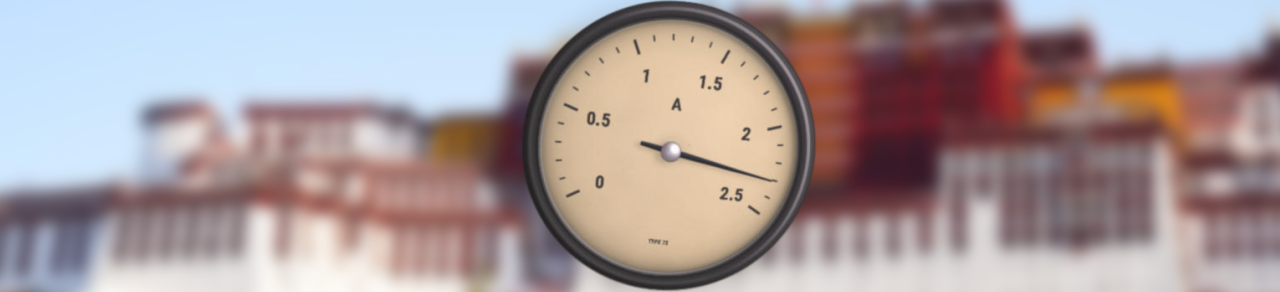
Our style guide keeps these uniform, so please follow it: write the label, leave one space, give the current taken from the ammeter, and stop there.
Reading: 2.3 A
